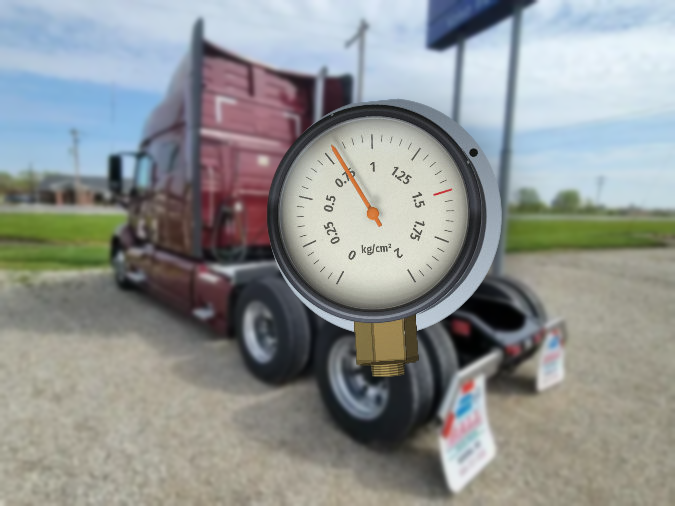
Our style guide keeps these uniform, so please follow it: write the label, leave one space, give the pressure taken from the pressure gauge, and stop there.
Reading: 0.8 kg/cm²
